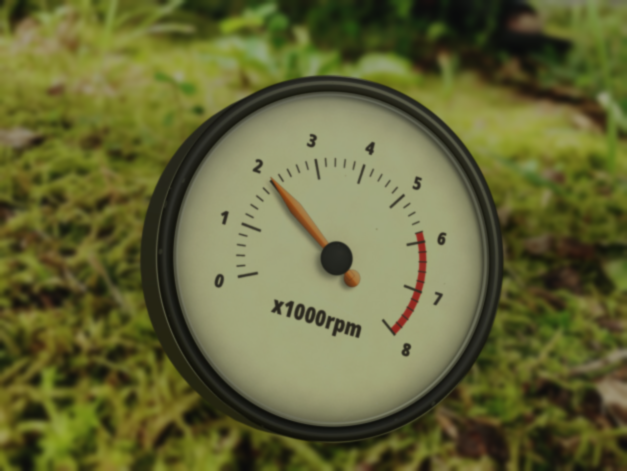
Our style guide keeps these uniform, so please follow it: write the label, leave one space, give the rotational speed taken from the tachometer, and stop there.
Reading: 2000 rpm
